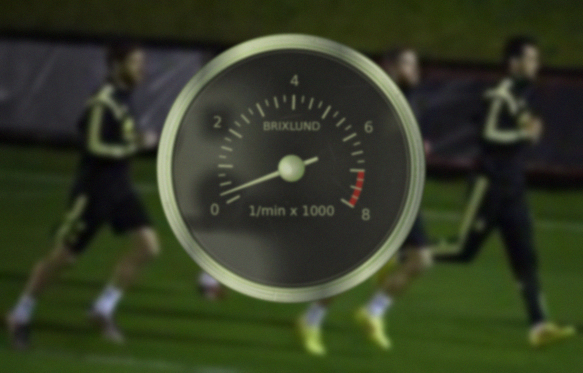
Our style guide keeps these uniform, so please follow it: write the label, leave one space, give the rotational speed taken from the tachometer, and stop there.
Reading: 250 rpm
